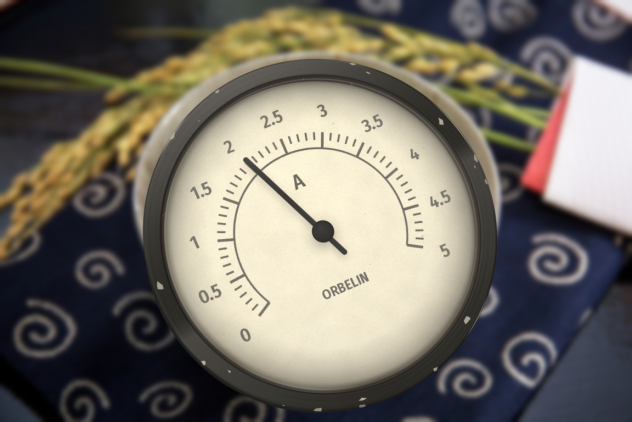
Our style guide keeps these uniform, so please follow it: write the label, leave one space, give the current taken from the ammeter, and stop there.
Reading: 2 A
